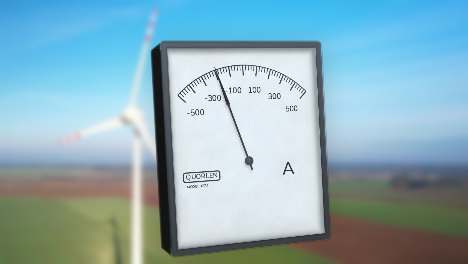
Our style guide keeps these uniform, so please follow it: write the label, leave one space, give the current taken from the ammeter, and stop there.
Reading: -200 A
